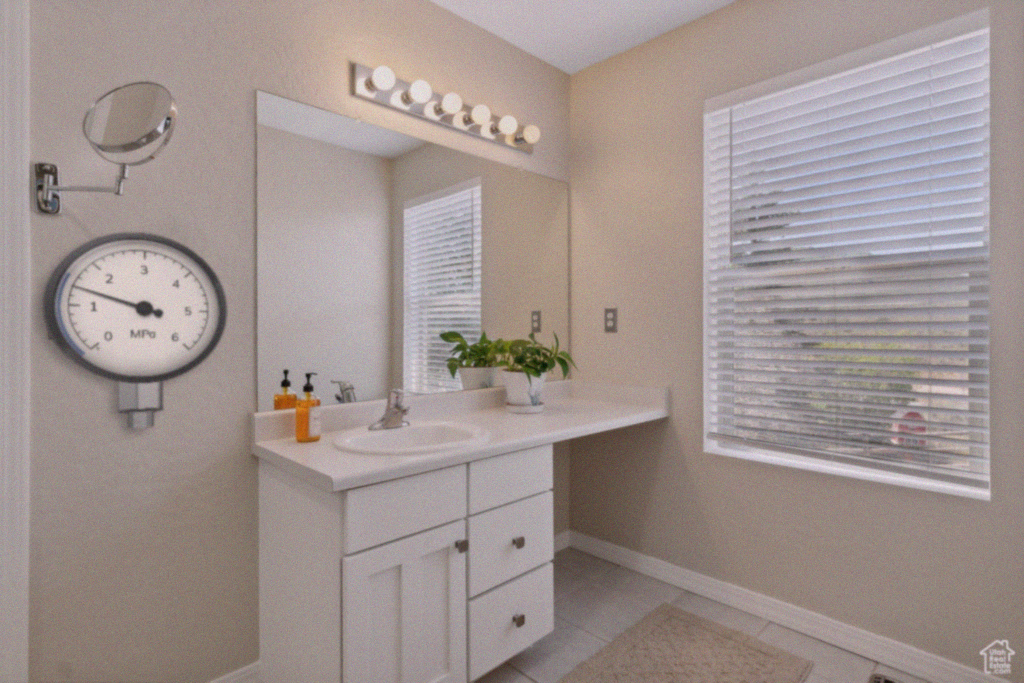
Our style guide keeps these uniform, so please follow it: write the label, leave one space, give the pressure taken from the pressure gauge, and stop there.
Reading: 1.4 MPa
